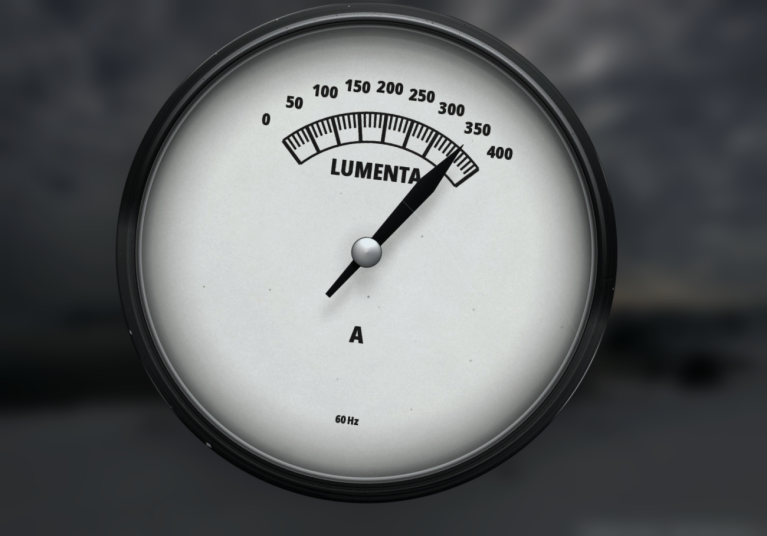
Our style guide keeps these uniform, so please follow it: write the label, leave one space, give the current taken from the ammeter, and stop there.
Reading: 350 A
